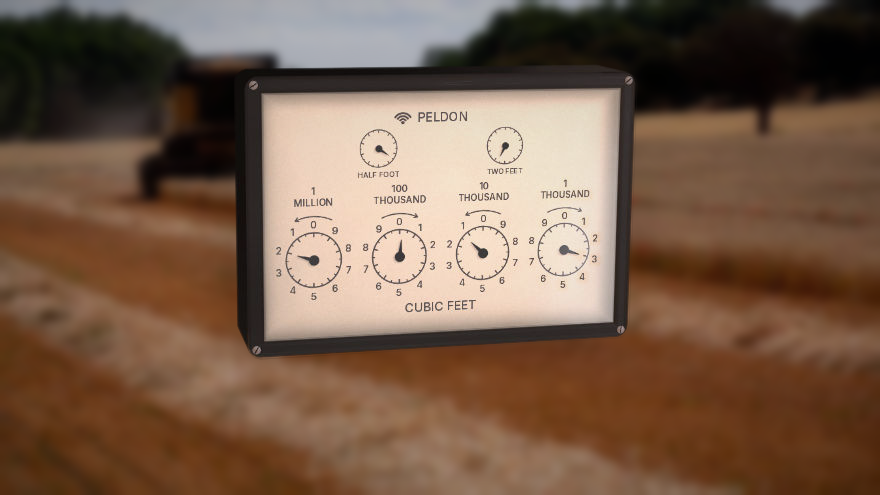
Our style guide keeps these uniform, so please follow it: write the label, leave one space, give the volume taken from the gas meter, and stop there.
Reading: 201300 ft³
